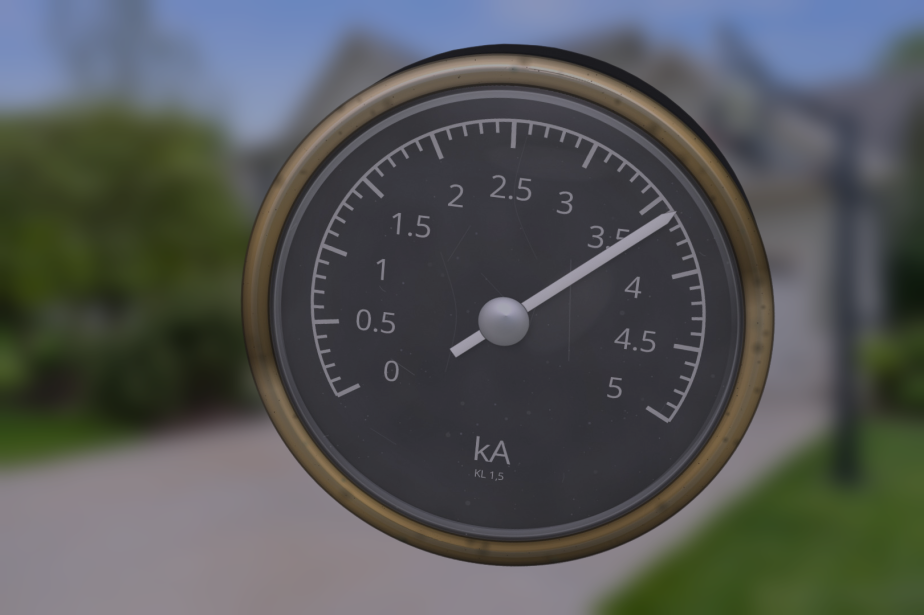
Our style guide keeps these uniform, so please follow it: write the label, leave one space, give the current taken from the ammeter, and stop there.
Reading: 3.6 kA
